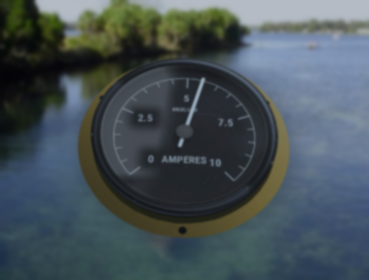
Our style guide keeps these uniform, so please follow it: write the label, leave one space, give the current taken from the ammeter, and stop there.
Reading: 5.5 A
